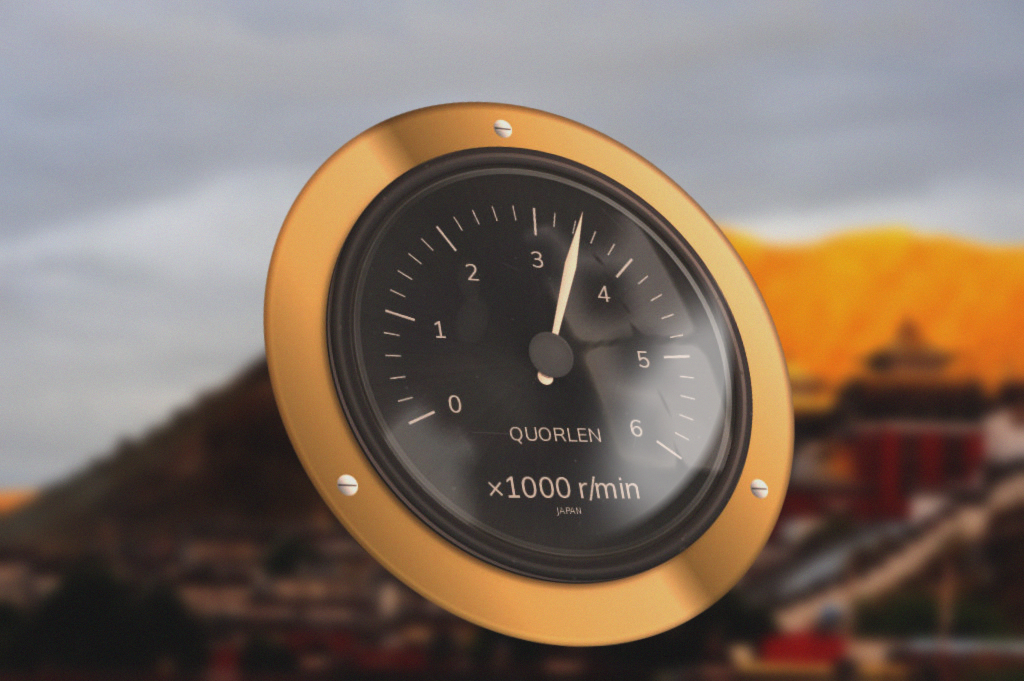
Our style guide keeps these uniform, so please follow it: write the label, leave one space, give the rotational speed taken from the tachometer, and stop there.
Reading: 3400 rpm
